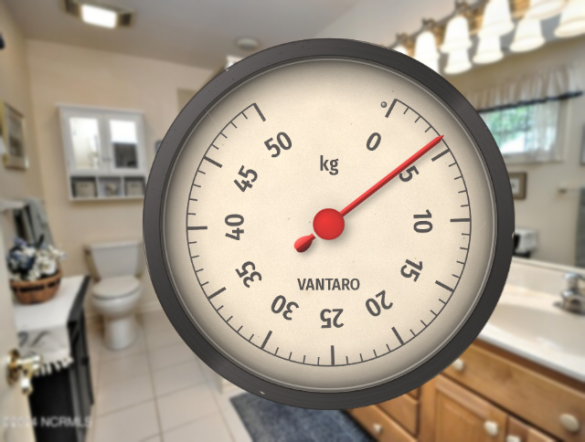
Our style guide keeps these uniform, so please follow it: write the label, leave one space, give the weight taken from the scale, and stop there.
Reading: 4 kg
